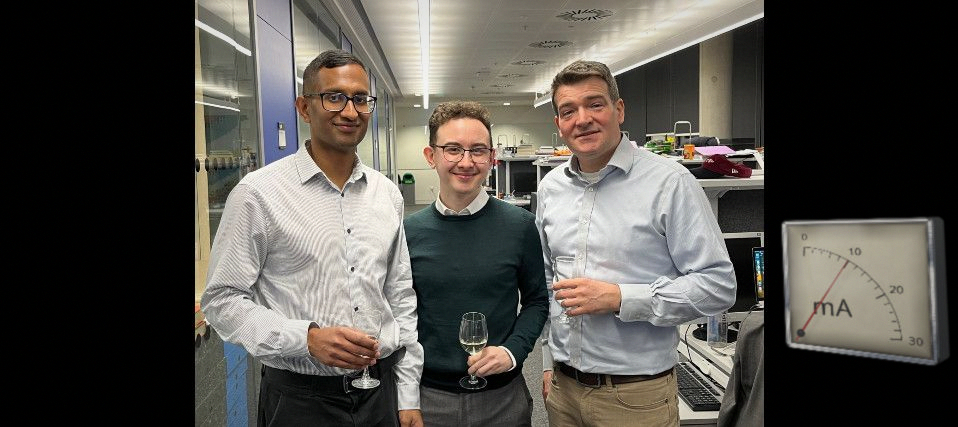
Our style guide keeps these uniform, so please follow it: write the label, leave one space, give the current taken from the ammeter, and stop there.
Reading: 10 mA
